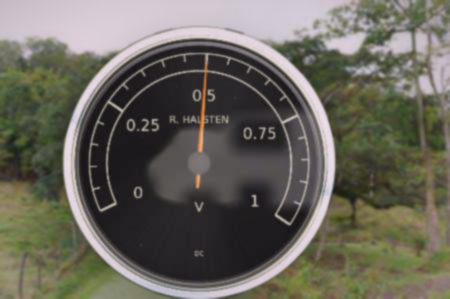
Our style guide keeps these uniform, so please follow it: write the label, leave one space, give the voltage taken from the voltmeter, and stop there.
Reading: 0.5 V
